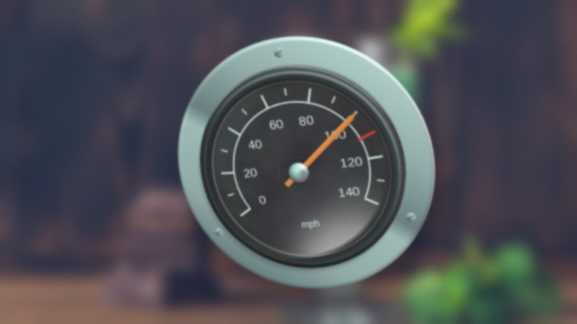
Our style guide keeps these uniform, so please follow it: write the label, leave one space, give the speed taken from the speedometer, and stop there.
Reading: 100 mph
